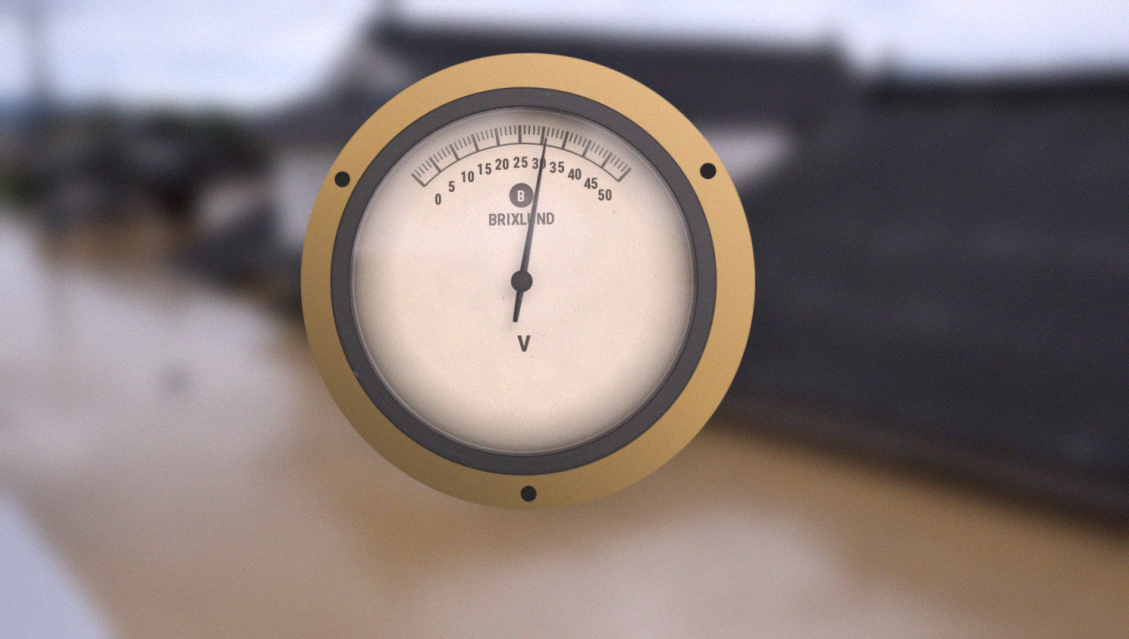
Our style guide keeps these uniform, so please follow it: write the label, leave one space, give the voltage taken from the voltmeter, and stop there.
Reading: 31 V
